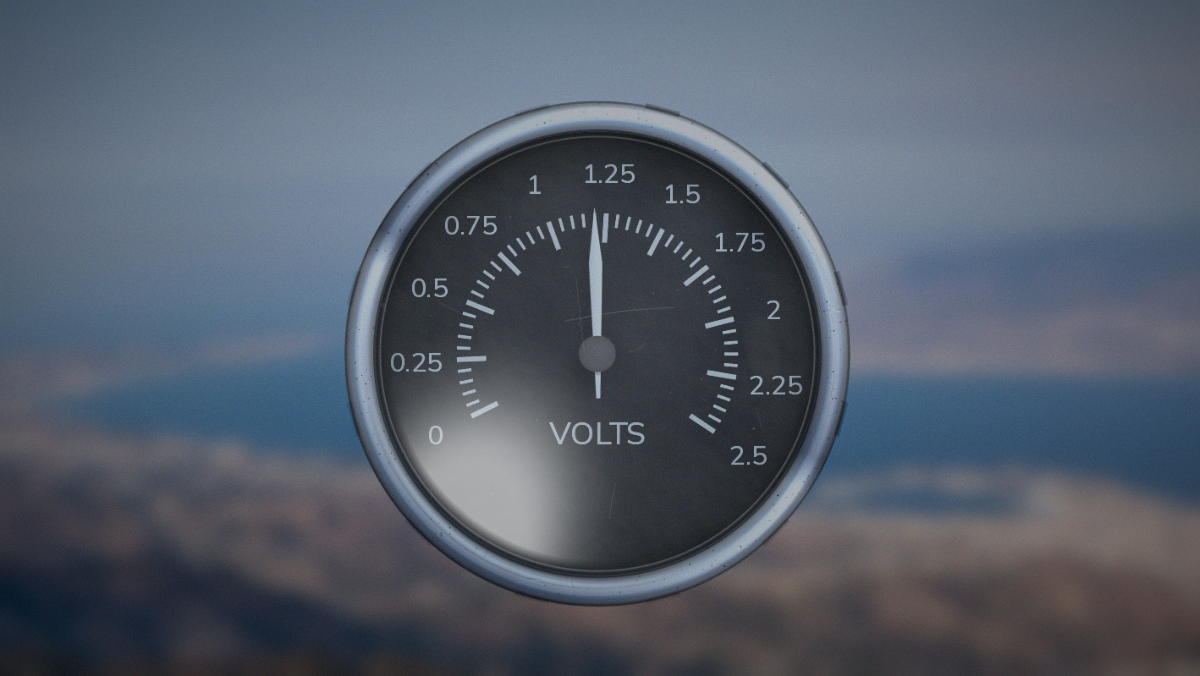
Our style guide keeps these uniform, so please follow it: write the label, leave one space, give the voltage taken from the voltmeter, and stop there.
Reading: 1.2 V
